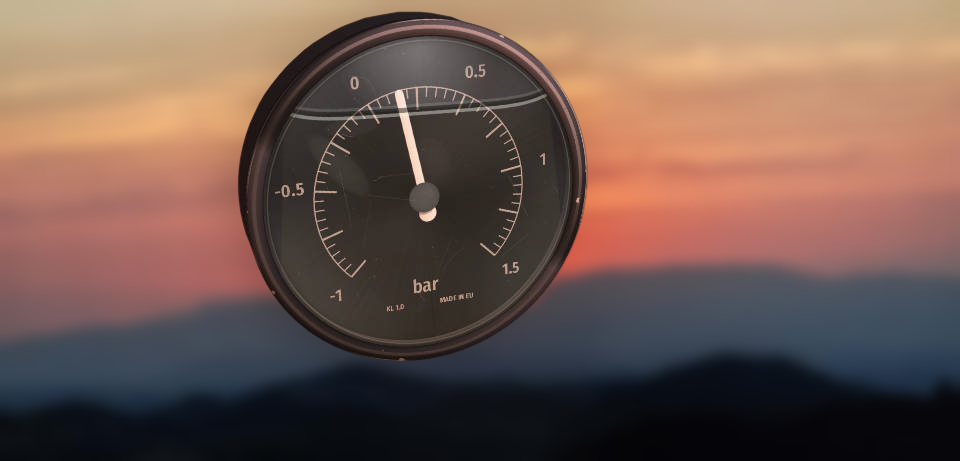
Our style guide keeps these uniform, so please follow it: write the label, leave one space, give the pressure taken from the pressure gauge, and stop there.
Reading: 0.15 bar
